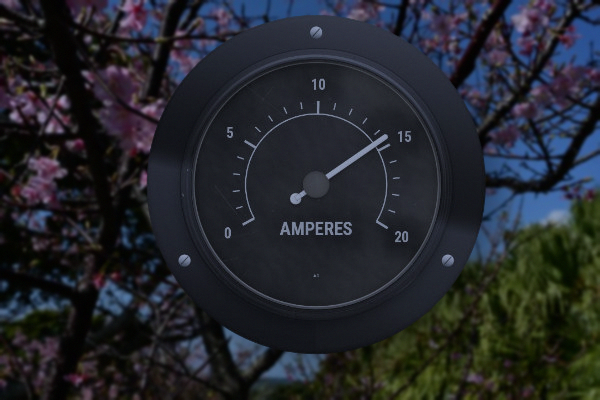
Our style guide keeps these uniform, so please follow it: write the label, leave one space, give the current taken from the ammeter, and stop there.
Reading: 14.5 A
